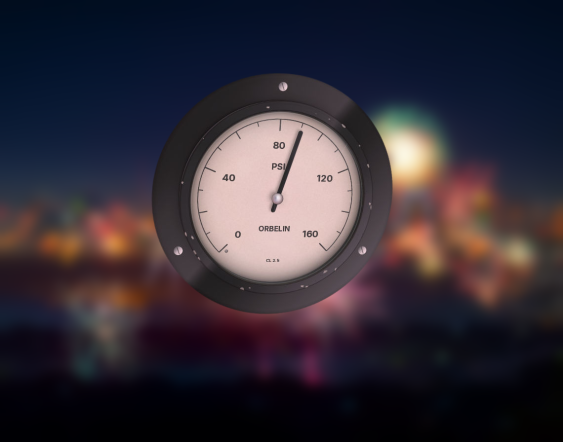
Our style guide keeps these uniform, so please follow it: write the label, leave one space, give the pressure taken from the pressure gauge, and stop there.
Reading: 90 psi
